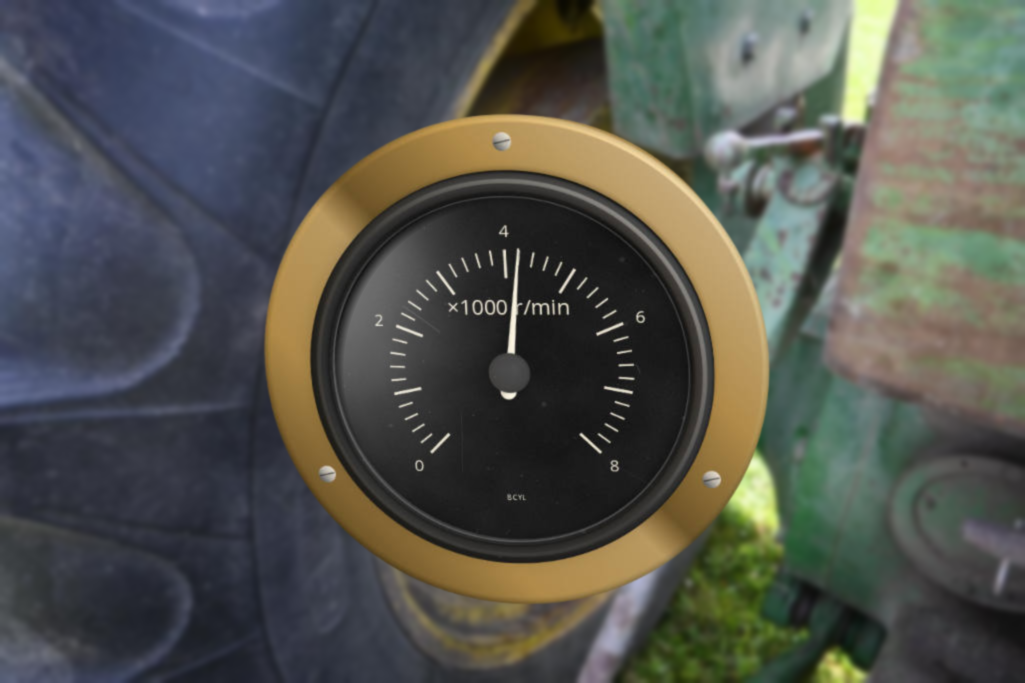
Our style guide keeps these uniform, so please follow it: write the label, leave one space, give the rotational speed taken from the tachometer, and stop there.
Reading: 4200 rpm
